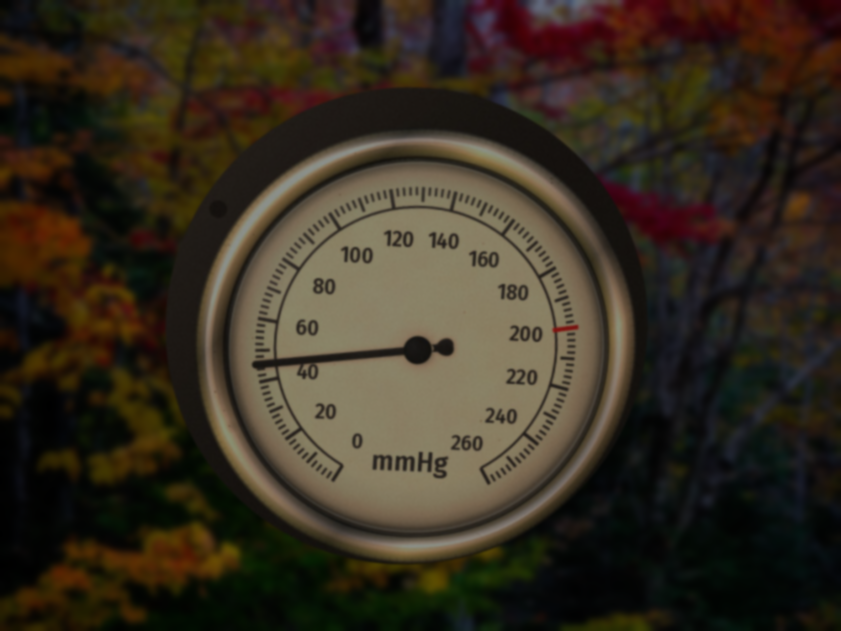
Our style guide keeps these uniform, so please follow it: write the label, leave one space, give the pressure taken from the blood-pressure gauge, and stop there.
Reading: 46 mmHg
